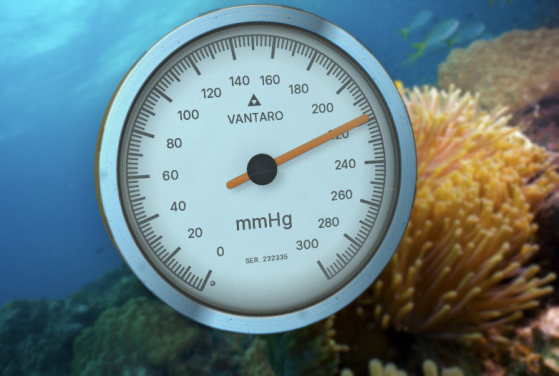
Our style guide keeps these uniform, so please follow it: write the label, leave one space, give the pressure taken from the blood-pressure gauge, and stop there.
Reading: 218 mmHg
